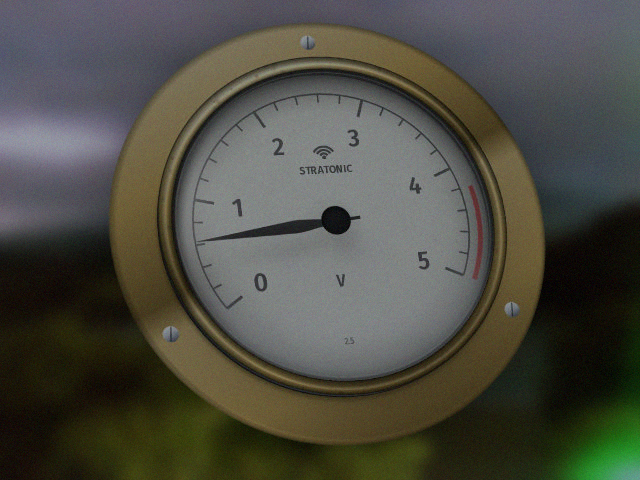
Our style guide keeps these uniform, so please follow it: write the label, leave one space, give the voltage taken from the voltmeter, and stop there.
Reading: 0.6 V
